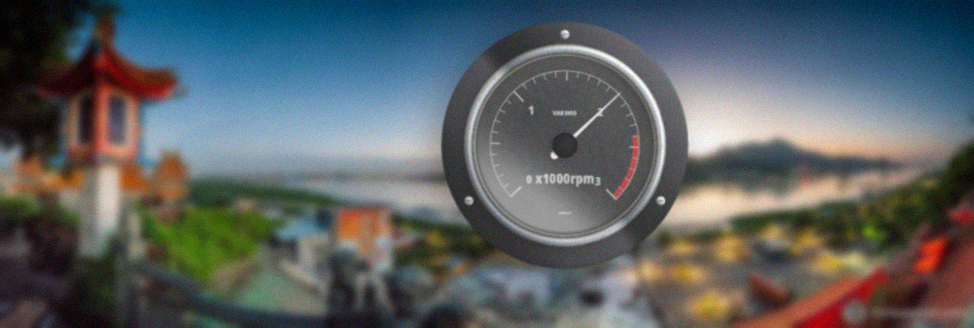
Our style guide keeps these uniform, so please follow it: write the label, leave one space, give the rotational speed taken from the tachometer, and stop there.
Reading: 2000 rpm
